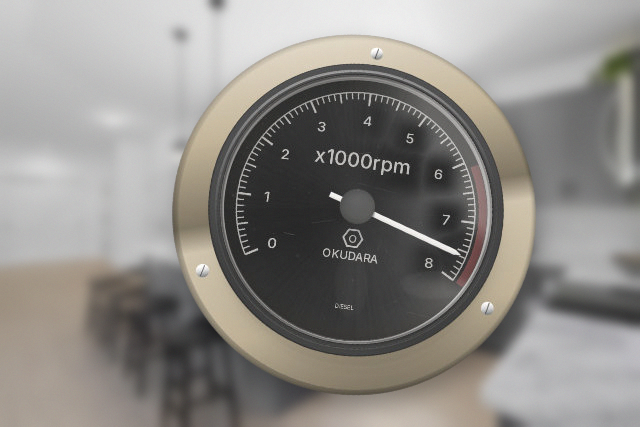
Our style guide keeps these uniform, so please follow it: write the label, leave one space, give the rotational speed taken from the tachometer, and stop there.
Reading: 7600 rpm
